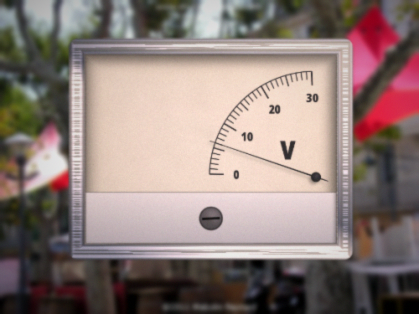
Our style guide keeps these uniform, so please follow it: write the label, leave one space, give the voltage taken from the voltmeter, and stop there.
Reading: 6 V
